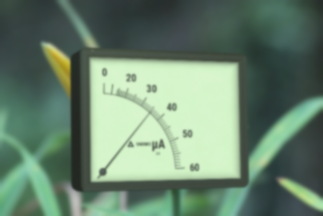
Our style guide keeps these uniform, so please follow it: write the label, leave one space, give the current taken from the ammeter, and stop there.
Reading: 35 µA
